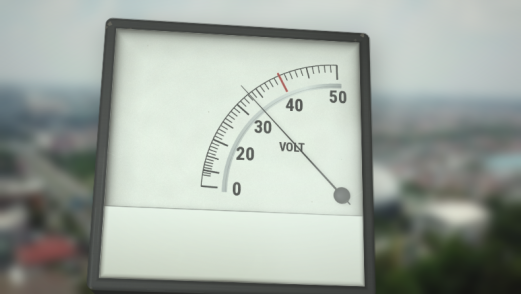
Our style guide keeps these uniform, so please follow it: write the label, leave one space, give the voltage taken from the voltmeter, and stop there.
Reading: 33 V
